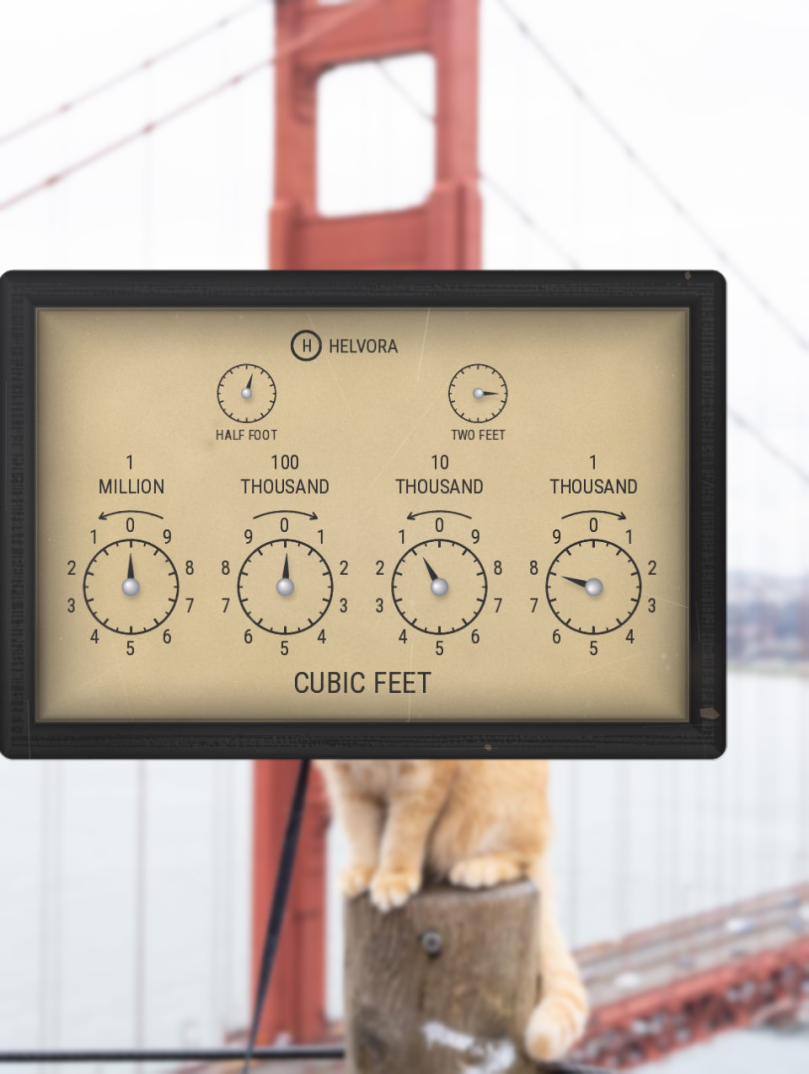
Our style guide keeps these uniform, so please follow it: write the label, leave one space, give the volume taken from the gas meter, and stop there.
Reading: 800 ft³
